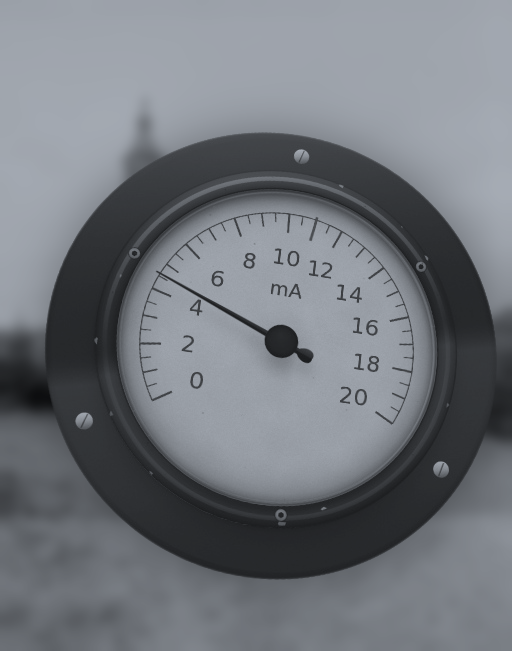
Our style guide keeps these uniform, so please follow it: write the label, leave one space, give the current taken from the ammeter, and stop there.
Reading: 4.5 mA
